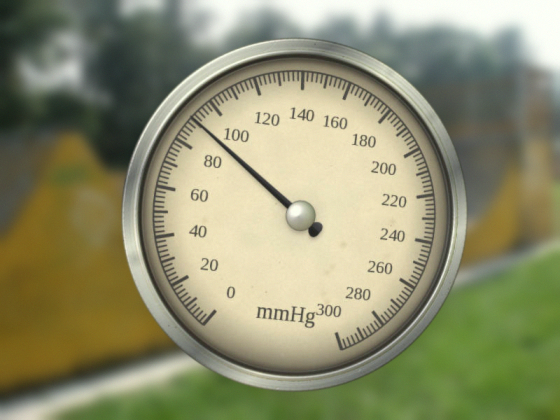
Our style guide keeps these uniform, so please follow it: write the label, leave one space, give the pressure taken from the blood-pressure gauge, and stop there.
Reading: 90 mmHg
